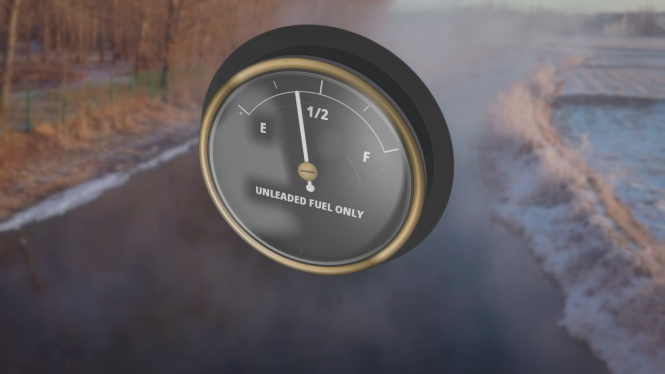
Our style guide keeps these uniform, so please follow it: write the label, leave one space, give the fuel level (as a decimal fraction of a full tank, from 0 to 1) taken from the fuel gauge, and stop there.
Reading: 0.375
